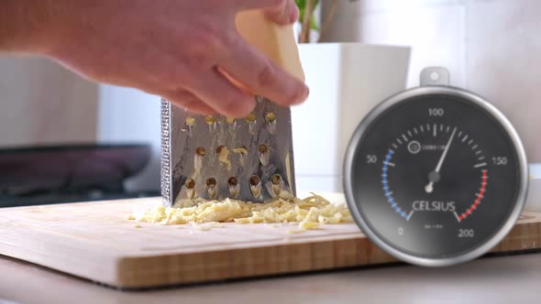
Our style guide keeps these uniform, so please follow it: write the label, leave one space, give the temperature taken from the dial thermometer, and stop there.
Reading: 115 °C
